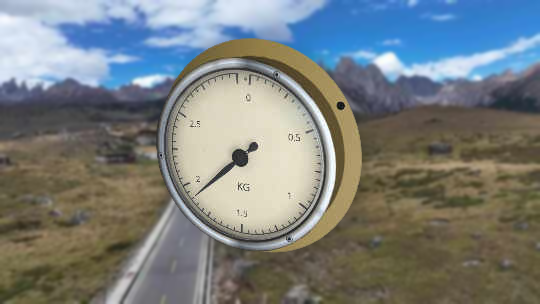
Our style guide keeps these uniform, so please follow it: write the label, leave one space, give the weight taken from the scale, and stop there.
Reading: 1.9 kg
